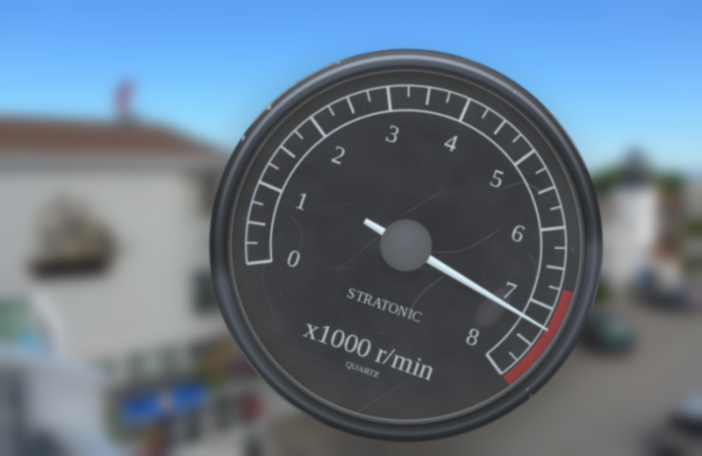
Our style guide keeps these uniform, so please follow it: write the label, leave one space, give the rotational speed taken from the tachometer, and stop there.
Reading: 7250 rpm
